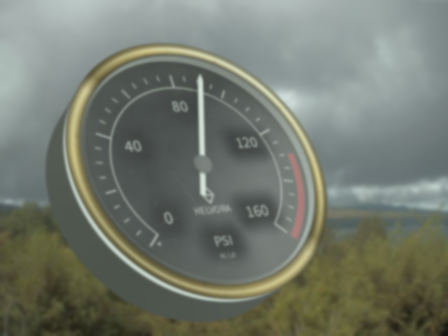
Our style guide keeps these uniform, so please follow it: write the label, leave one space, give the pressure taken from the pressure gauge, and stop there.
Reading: 90 psi
